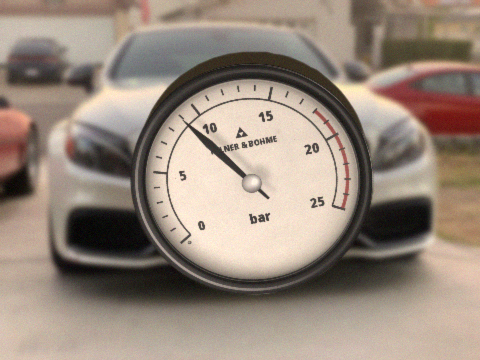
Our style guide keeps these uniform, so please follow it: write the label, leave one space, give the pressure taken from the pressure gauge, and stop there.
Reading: 9 bar
